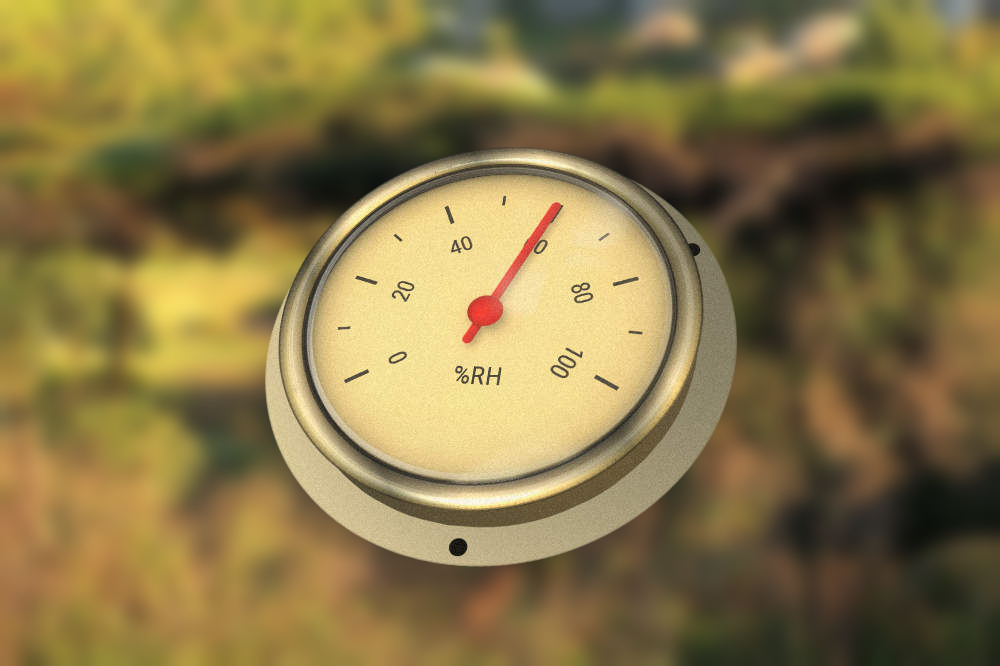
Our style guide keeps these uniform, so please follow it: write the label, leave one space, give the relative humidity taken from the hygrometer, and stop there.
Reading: 60 %
